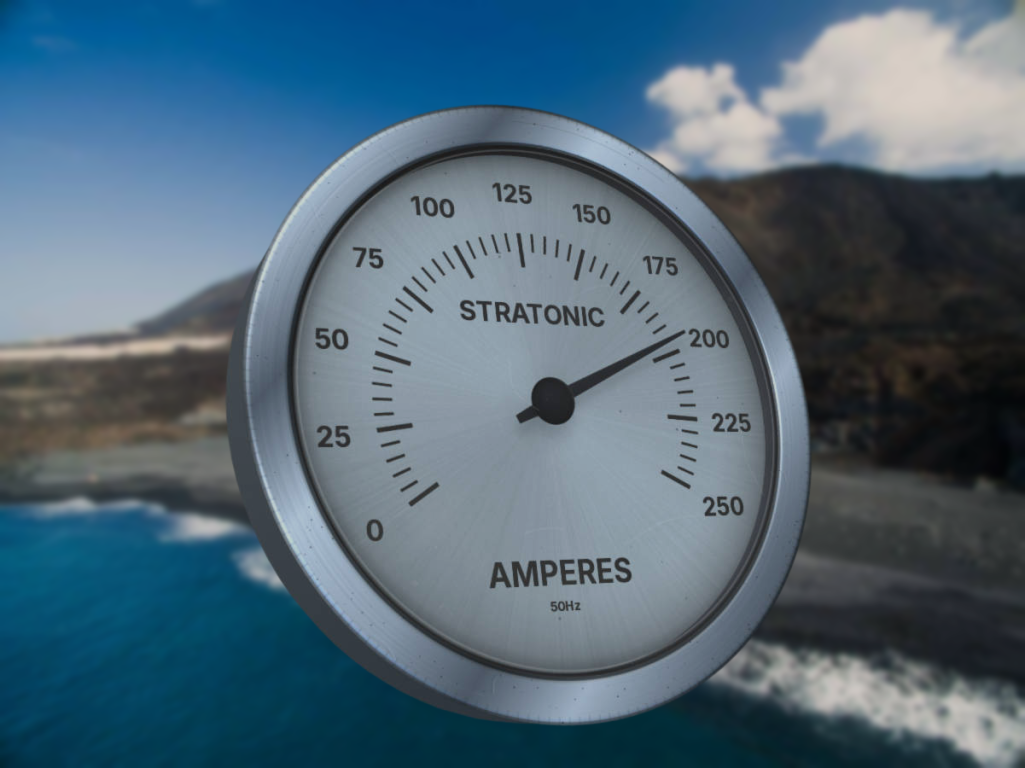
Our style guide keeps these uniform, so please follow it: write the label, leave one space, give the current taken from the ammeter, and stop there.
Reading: 195 A
